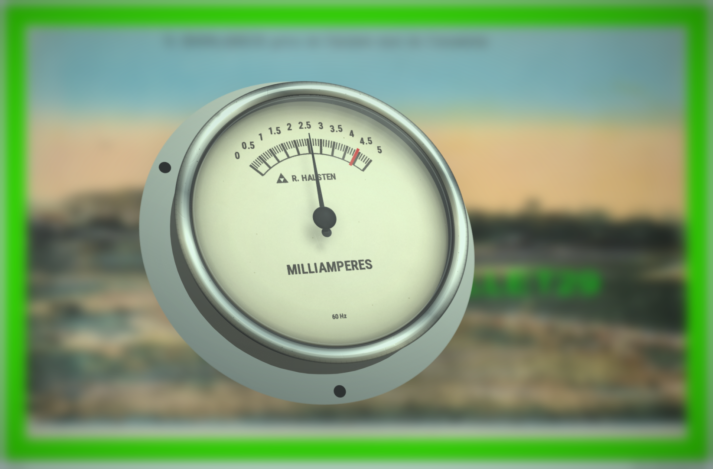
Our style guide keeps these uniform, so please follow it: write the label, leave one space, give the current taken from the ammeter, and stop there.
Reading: 2.5 mA
